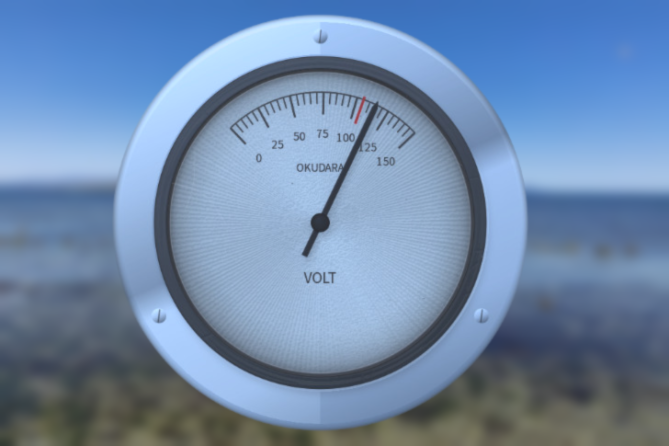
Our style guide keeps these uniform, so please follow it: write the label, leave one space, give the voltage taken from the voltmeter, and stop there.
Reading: 115 V
